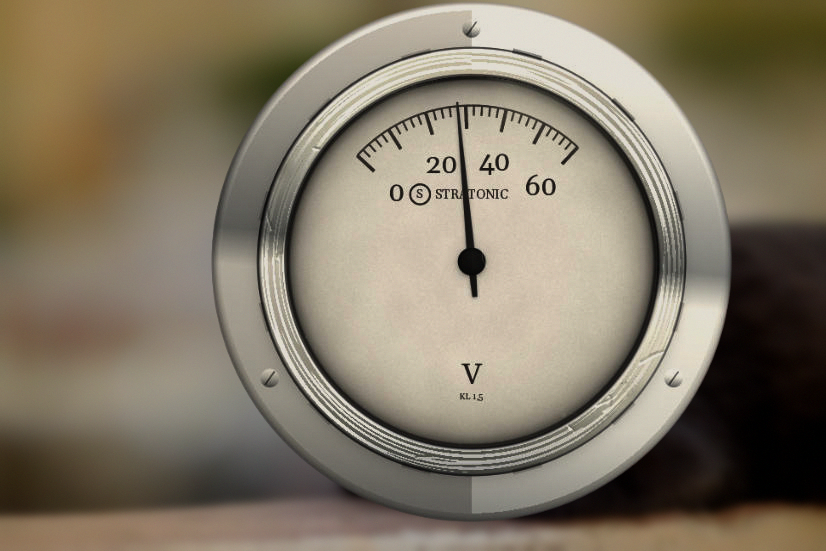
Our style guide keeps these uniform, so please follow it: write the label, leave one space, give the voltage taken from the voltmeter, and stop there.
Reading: 28 V
